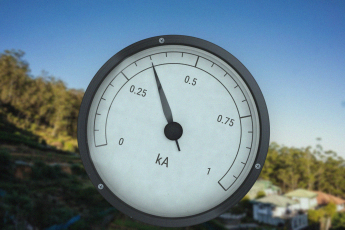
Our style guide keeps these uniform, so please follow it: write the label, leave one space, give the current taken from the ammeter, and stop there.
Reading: 0.35 kA
